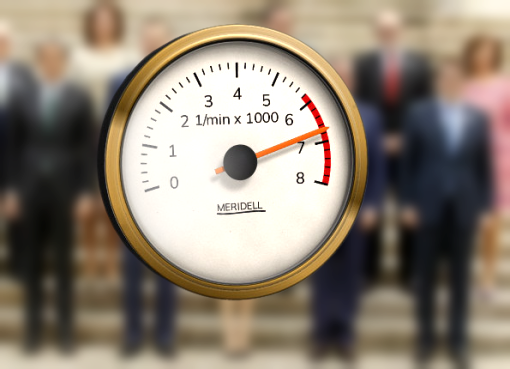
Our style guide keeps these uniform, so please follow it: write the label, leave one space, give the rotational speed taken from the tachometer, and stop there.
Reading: 6700 rpm
